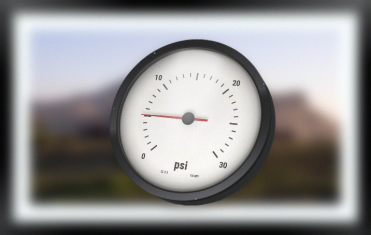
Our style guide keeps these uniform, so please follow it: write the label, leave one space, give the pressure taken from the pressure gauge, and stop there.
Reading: 5 psi
